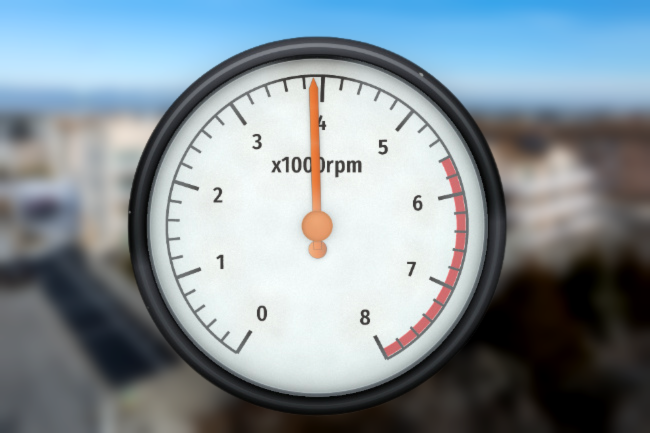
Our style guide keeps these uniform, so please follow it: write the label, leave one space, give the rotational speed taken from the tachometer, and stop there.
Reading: 3900 rpm
